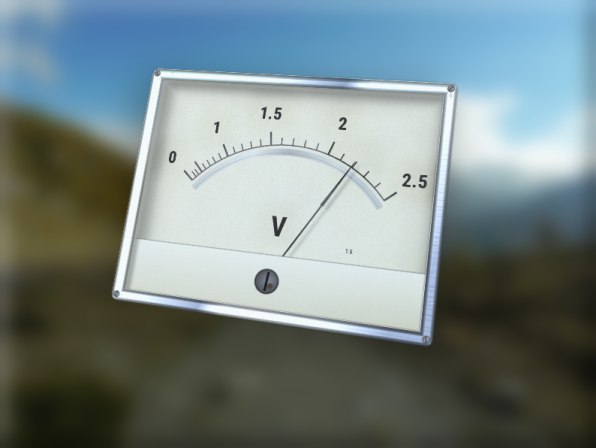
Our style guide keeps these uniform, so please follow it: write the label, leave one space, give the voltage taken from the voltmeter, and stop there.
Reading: 2.2 V
